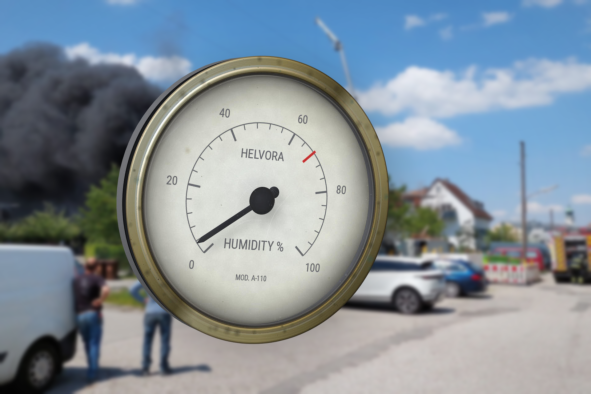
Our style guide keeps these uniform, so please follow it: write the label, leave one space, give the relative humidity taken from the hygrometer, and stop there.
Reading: 4 %
